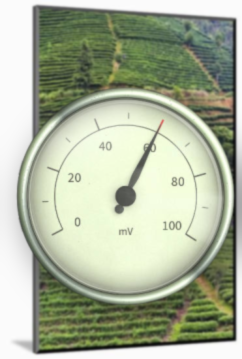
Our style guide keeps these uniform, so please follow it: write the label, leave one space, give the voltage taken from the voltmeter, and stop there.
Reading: 60 mV
